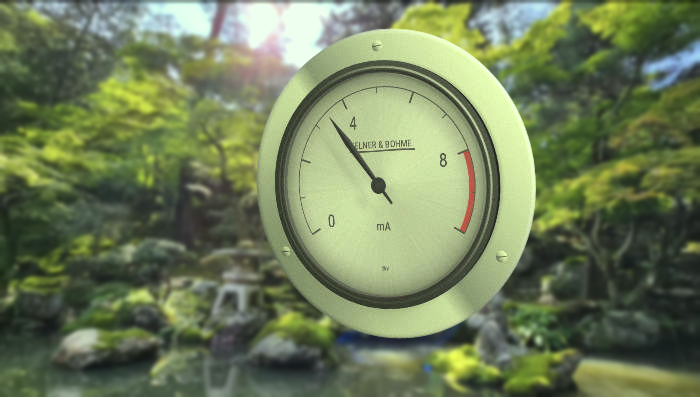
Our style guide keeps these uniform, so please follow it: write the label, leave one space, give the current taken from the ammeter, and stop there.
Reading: 3.5 mA
